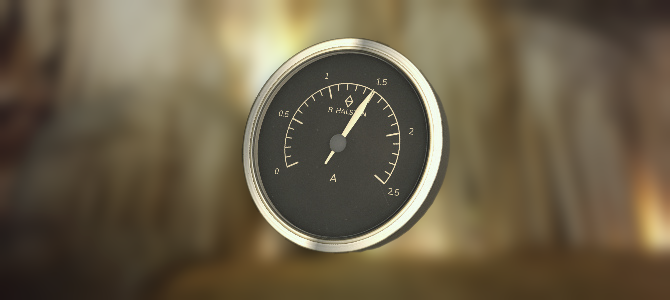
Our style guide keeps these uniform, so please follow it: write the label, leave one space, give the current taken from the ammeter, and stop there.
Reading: 1.5 A
